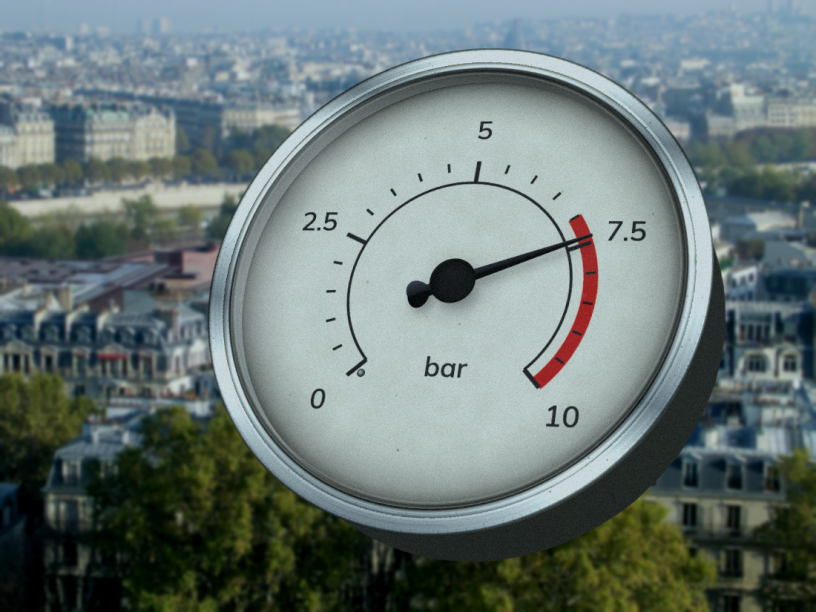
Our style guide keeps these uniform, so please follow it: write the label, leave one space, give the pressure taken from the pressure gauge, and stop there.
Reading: 7.5 bar
